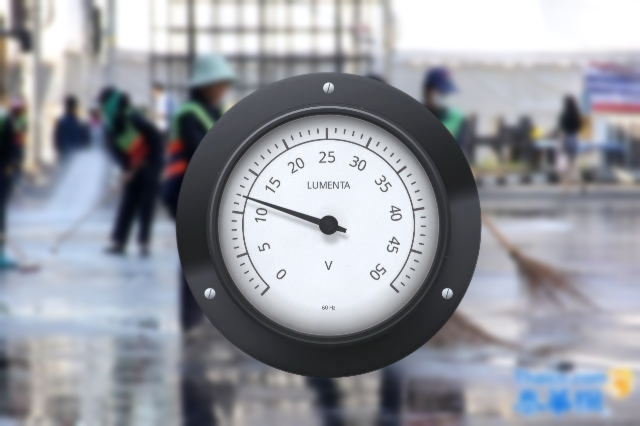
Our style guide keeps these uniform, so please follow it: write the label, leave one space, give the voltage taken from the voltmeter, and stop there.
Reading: 12 V
